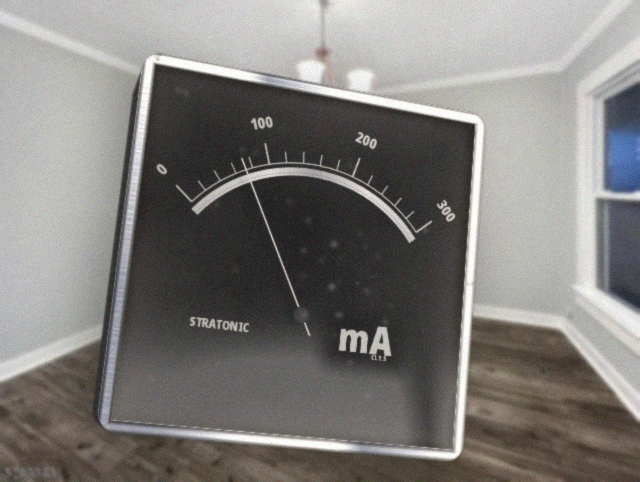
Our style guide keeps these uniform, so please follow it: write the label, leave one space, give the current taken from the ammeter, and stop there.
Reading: 70 mA
